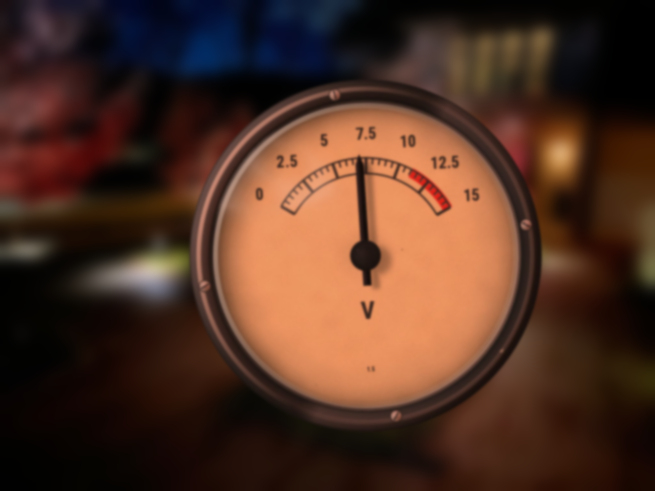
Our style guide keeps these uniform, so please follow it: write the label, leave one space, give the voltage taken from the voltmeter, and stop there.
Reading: 7 V
